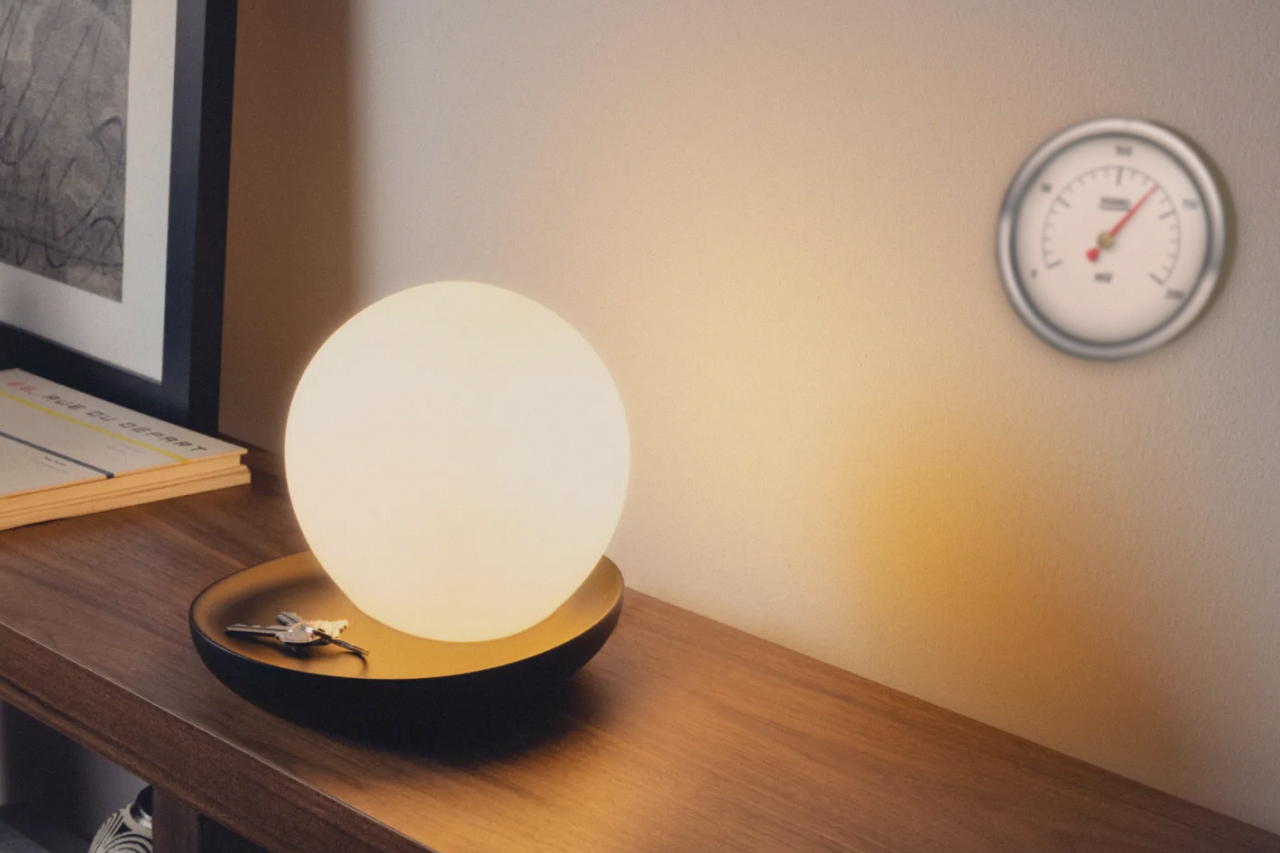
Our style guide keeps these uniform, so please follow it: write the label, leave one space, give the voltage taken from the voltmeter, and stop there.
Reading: 130 mV
